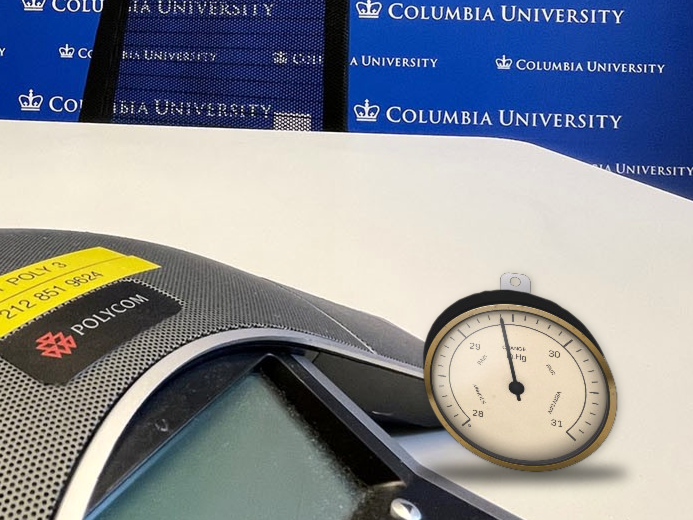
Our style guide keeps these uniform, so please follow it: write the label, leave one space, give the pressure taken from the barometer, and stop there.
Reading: 29.4 inHg
